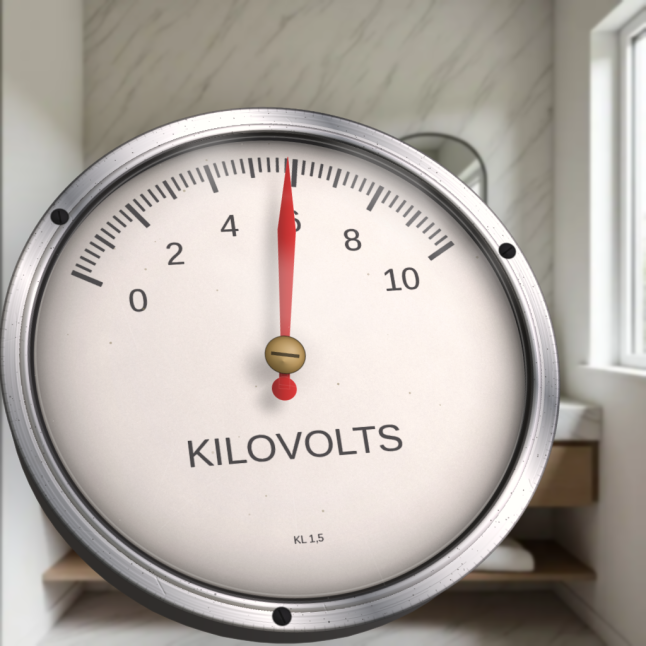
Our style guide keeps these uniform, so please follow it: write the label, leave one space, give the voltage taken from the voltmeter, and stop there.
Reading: 5.8 kV
